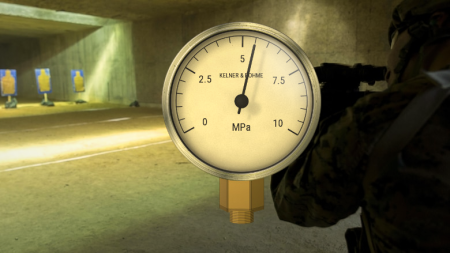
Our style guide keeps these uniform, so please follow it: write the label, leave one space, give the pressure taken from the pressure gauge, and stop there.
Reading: 5.5 MPa
